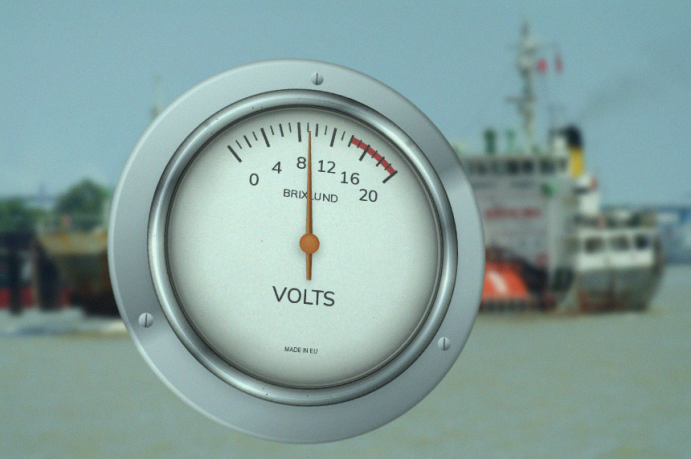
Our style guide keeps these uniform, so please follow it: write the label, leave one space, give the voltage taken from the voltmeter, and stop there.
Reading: 9 V
